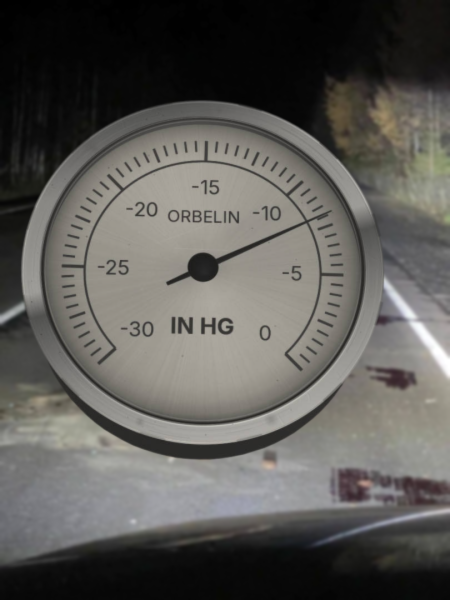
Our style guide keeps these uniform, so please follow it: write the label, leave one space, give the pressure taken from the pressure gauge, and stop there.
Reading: -8 inHg
